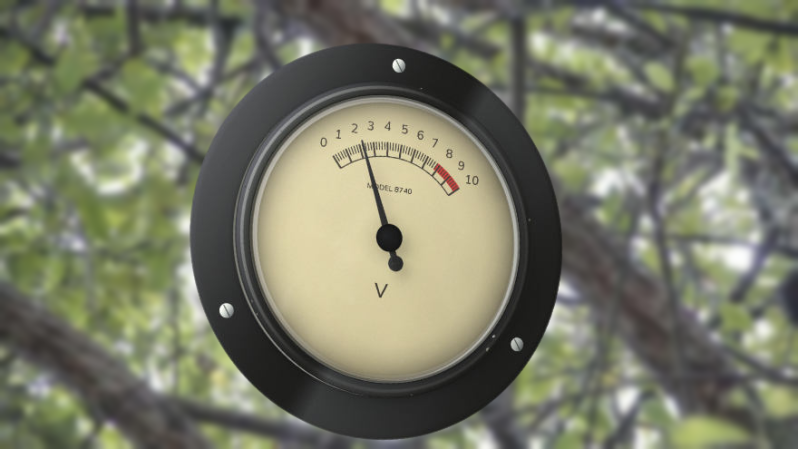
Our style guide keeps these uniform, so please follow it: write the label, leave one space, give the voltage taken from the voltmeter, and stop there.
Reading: 2 V
